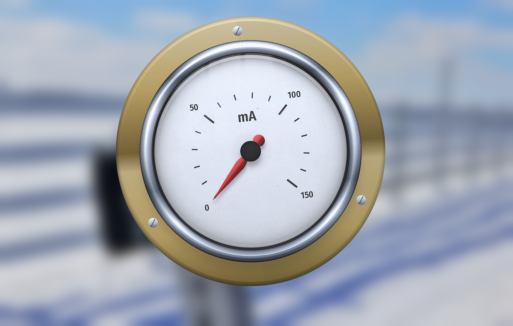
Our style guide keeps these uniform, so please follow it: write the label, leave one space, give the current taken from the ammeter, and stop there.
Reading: 0 mA
